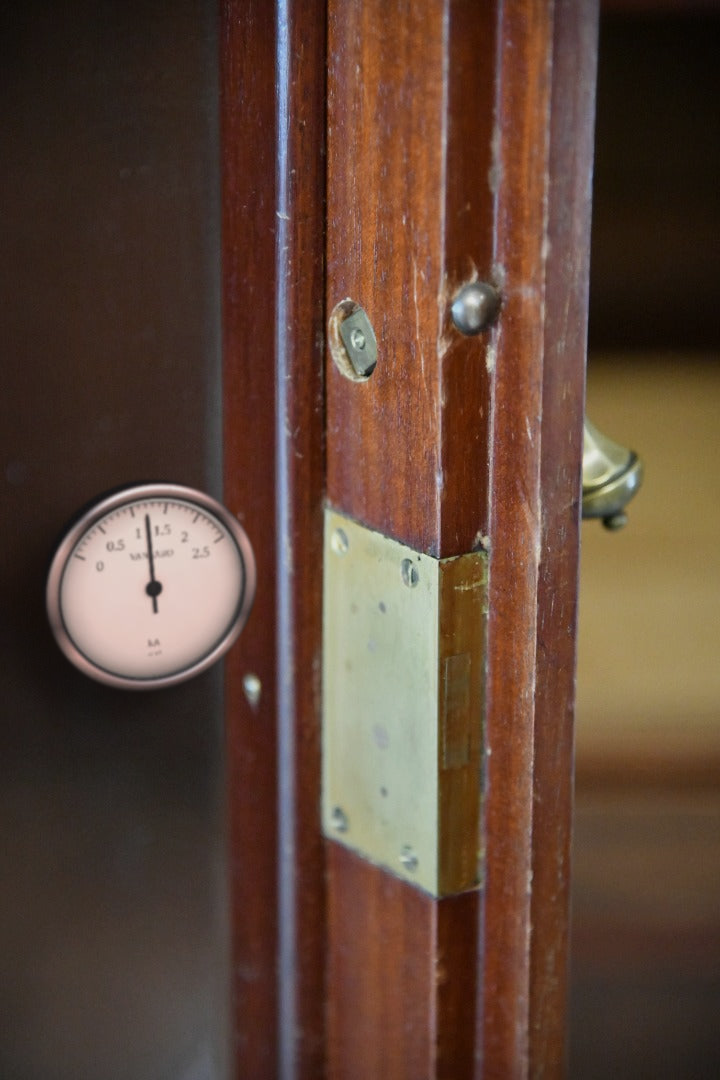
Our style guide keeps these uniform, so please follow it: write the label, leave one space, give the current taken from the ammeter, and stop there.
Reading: 1.2 kA
